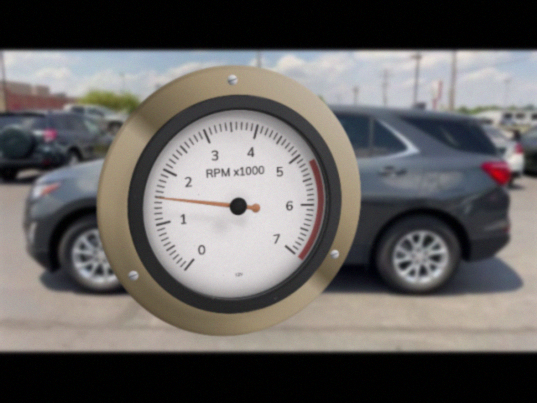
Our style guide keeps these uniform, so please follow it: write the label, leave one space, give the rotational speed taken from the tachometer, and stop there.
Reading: 1500 rpm
